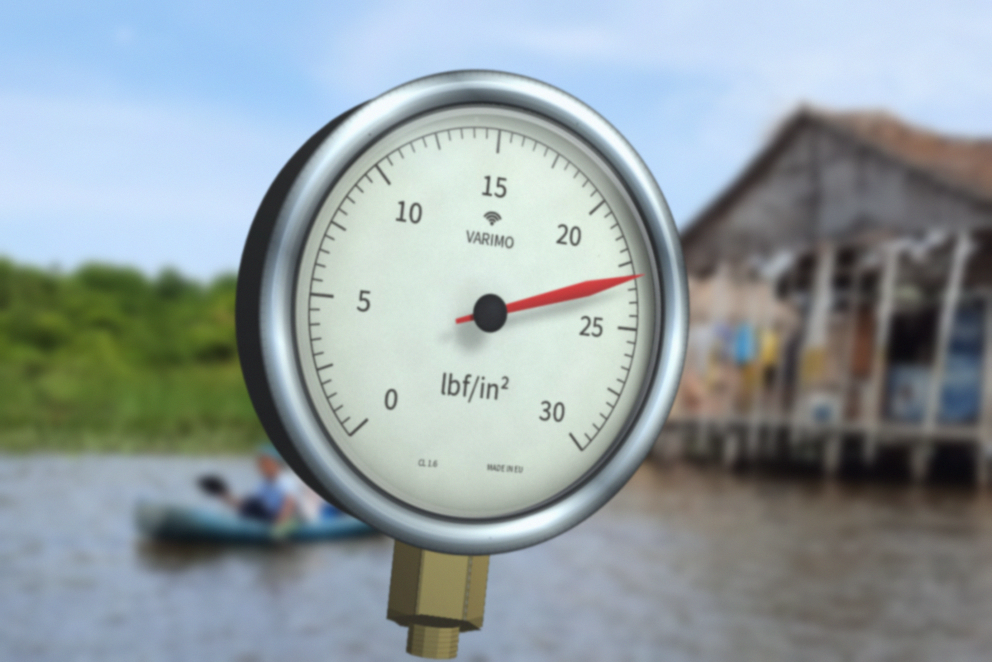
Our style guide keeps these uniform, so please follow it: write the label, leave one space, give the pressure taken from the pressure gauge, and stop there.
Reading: 23 psi
